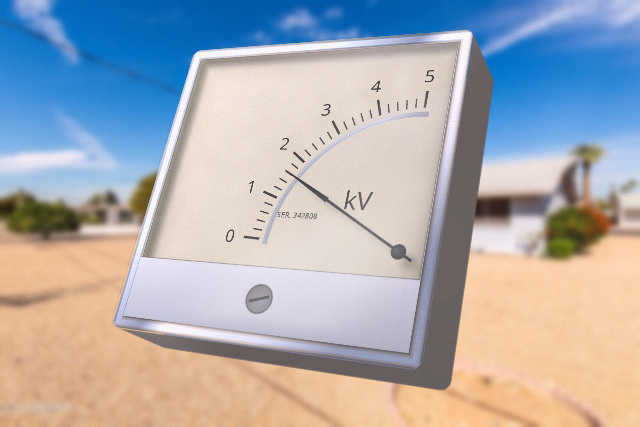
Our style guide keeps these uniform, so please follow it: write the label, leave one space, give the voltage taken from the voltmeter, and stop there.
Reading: 1.6 kV
